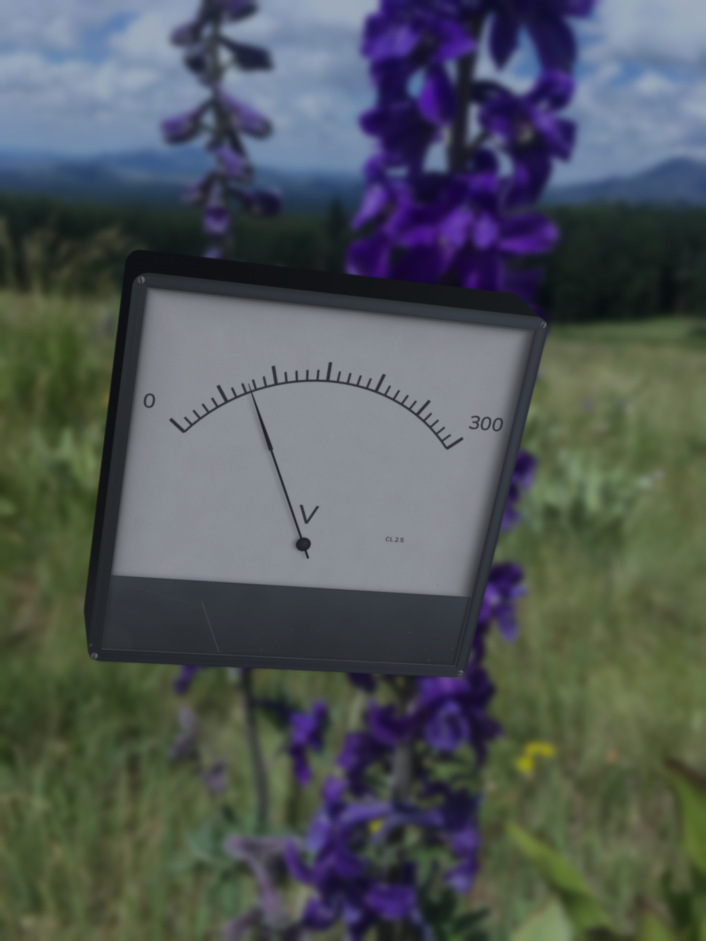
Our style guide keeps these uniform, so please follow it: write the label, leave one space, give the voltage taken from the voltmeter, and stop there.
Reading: 75 V
